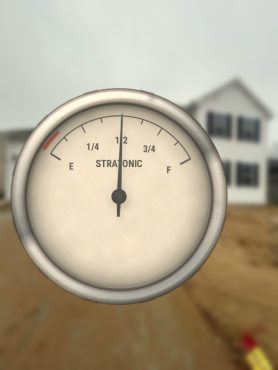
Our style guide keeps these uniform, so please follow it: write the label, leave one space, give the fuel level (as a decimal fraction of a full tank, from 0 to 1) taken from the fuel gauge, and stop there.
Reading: 0.5
